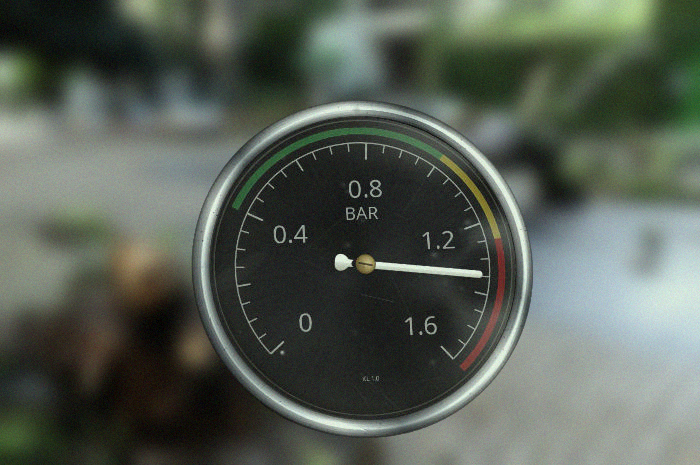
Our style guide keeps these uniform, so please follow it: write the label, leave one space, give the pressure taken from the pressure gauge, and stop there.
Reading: 1.35 bar
